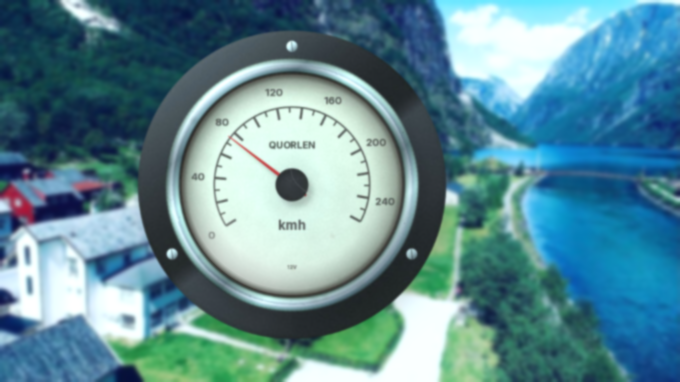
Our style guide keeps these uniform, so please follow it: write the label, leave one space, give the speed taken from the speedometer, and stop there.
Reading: 75 km/h
